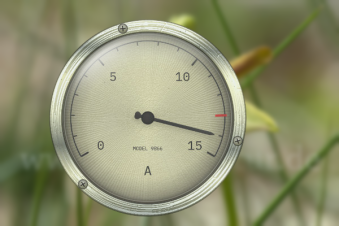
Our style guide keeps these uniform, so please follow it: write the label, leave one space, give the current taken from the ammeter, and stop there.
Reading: 14 A
